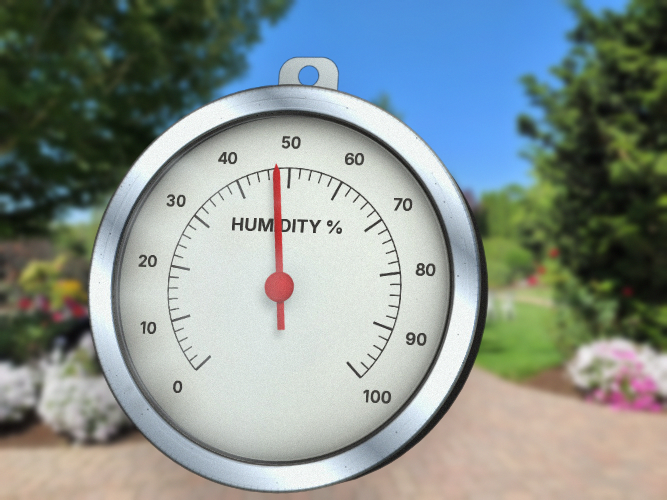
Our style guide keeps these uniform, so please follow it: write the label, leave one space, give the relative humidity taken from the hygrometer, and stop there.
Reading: 48 %
